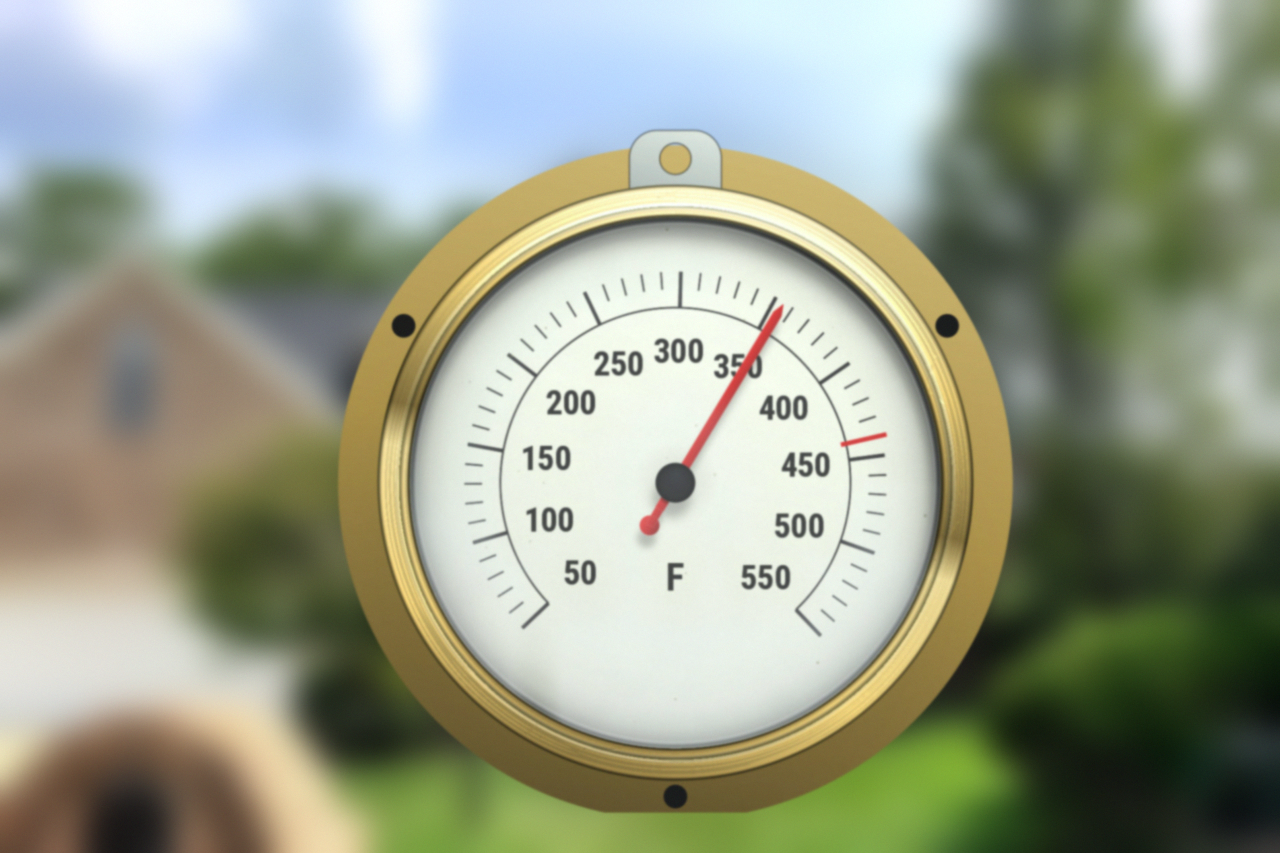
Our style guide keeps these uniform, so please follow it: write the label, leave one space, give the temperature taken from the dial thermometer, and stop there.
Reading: 355 °F
